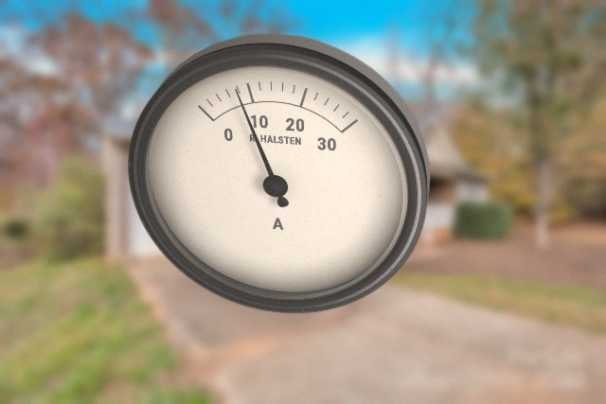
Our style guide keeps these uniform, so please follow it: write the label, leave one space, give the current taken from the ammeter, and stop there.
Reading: 8 A
